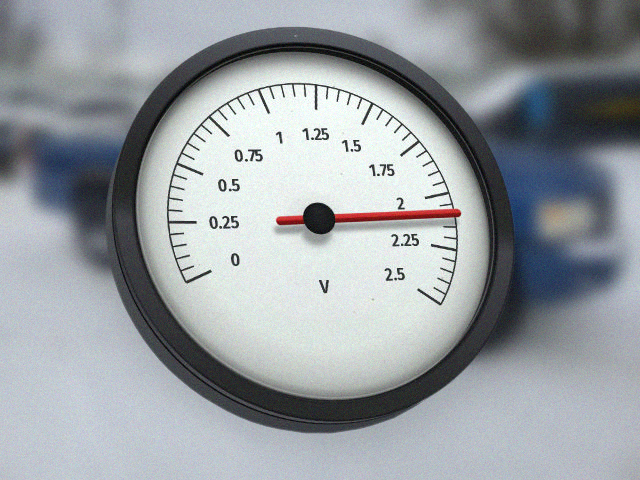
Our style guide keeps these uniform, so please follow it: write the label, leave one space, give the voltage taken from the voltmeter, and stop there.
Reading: 2.1 V
